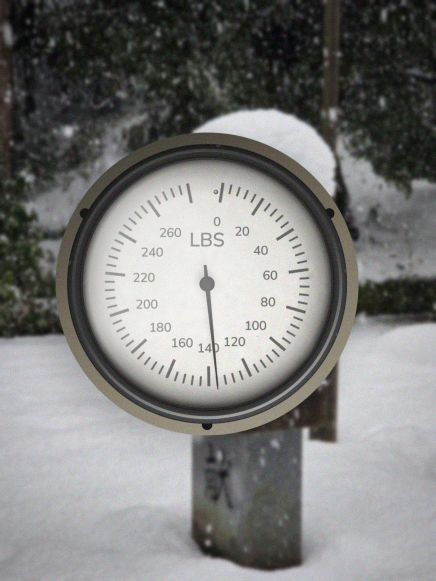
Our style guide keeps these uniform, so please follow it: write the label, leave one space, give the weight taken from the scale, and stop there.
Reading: 136 lb
